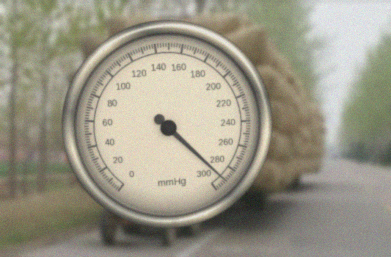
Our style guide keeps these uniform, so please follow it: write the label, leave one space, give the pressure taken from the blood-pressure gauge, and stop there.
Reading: 290 mmHg
